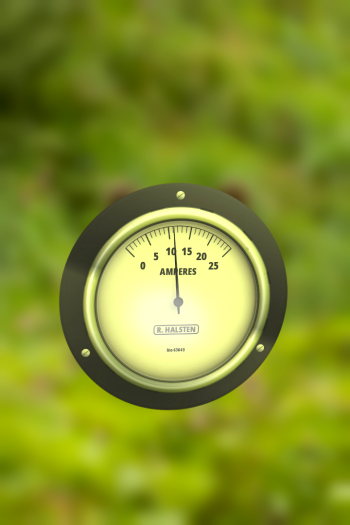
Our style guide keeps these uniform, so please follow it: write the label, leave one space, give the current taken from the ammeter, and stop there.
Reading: 11 A
